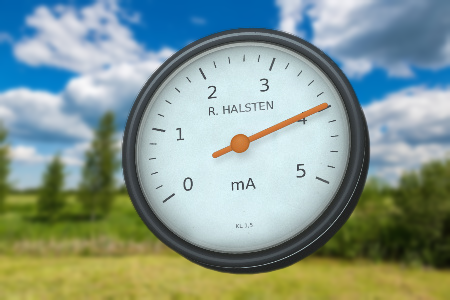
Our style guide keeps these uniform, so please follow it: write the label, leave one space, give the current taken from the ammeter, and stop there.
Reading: 4 mA
